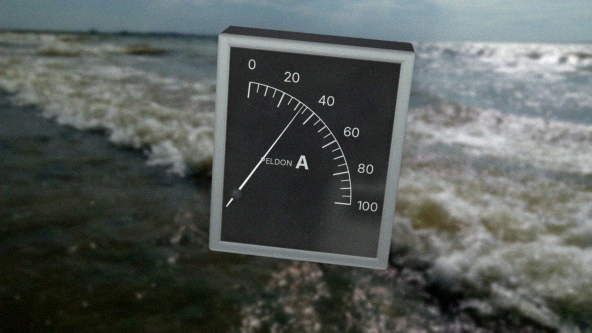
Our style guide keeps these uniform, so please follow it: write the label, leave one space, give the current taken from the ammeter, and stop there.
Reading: 32.5 A
